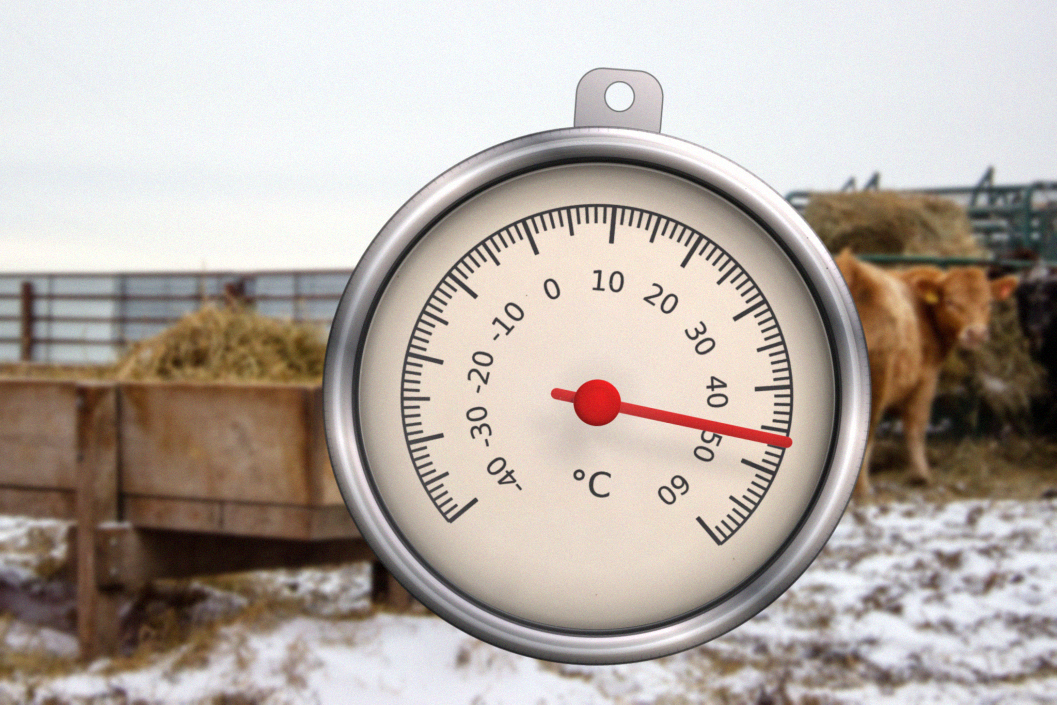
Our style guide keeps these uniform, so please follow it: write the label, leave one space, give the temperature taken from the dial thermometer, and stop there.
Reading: 46 °C
